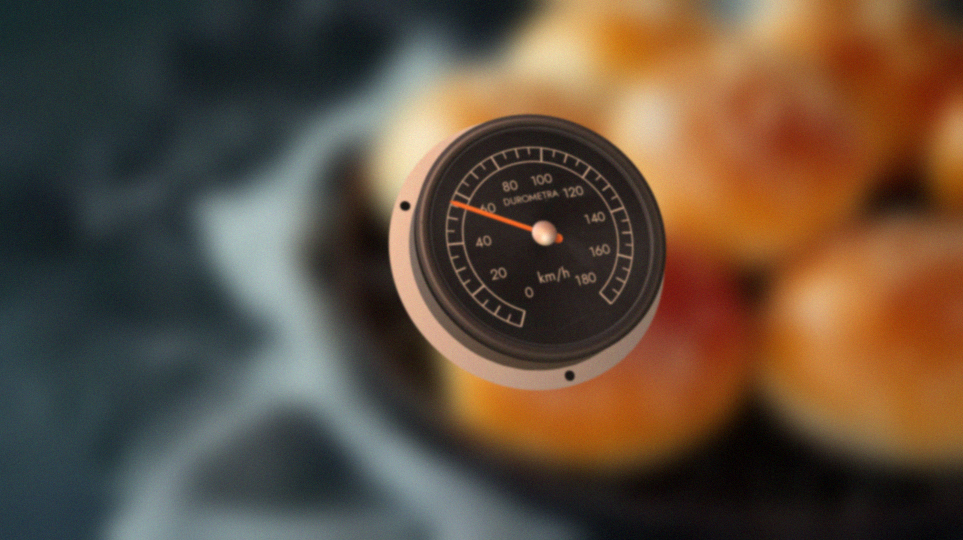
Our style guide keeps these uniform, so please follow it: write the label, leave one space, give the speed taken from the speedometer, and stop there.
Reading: 55 km/h
